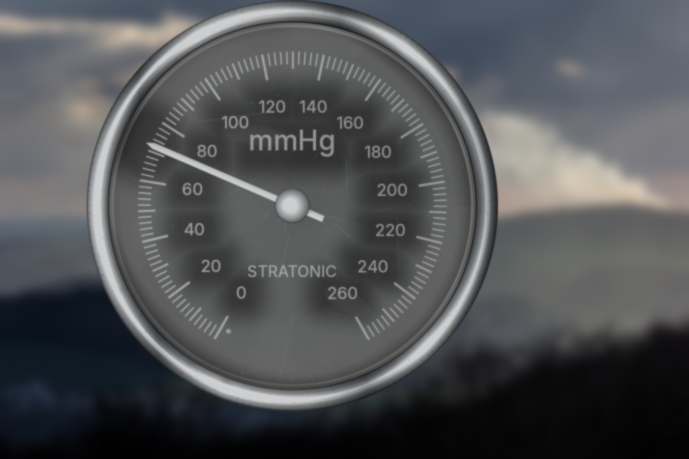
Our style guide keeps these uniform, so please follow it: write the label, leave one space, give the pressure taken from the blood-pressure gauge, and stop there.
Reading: 72 mmHg
